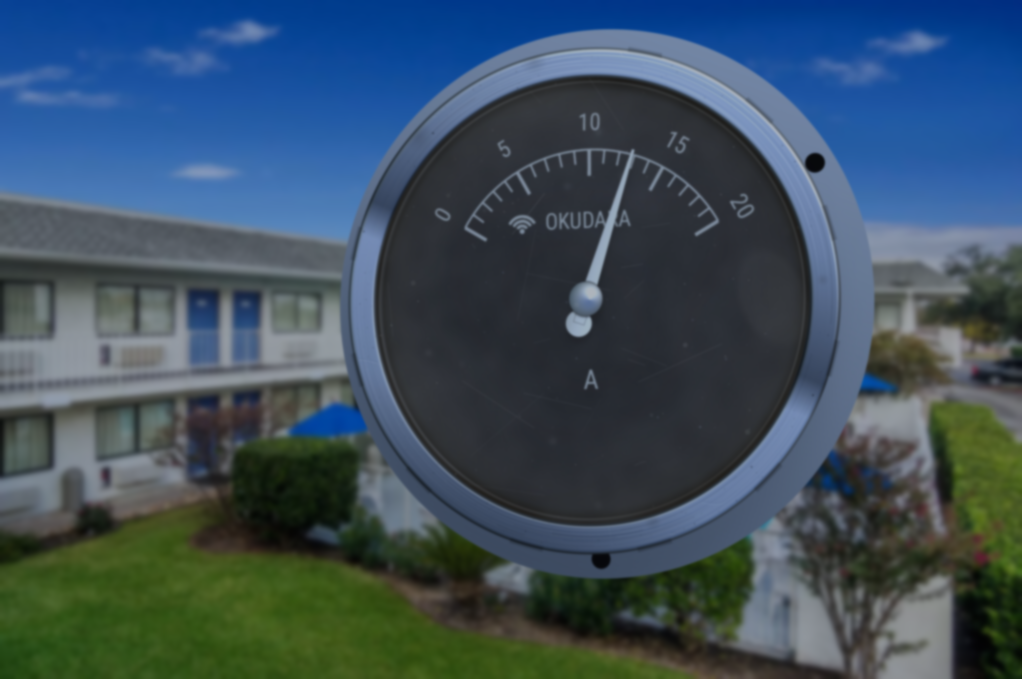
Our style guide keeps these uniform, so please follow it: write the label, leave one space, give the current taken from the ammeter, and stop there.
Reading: 13 A
